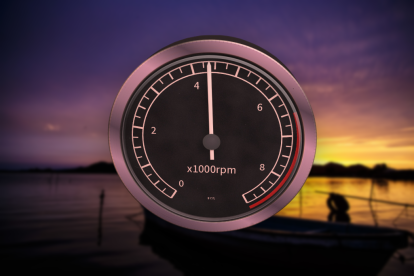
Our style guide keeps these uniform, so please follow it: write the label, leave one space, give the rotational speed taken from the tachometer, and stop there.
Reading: 4375 rpm
